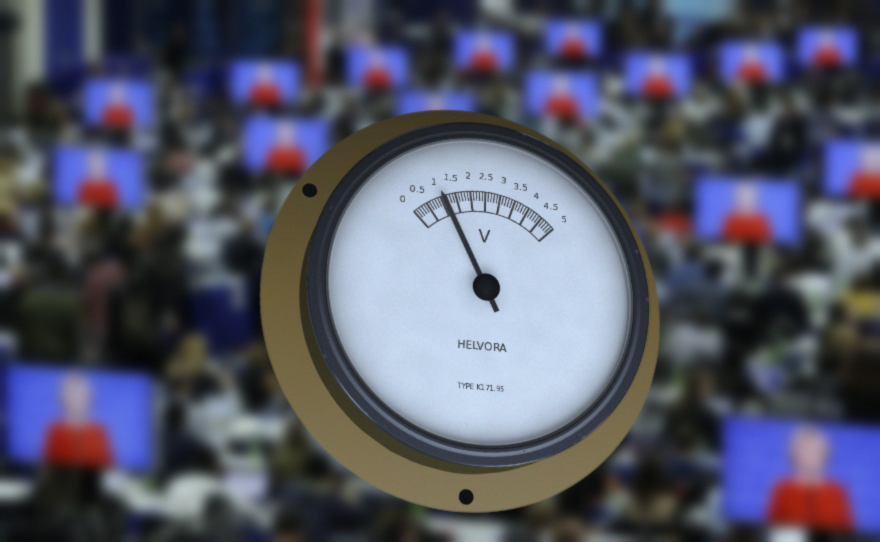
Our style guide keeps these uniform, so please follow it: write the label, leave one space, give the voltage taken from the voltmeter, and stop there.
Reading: 1 V
